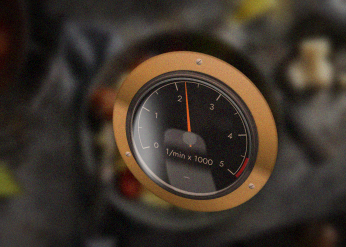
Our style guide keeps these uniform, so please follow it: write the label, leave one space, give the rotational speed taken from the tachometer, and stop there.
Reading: 2250 rpm
